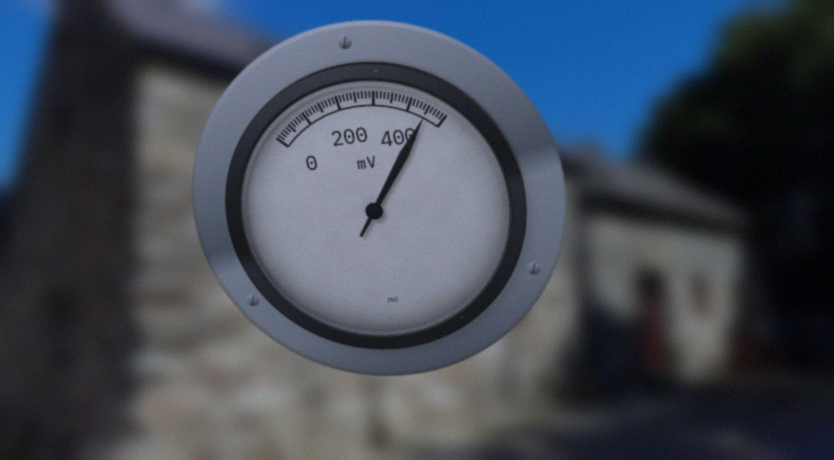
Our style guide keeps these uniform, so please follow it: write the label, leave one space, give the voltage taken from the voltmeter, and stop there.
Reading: 450 mV
